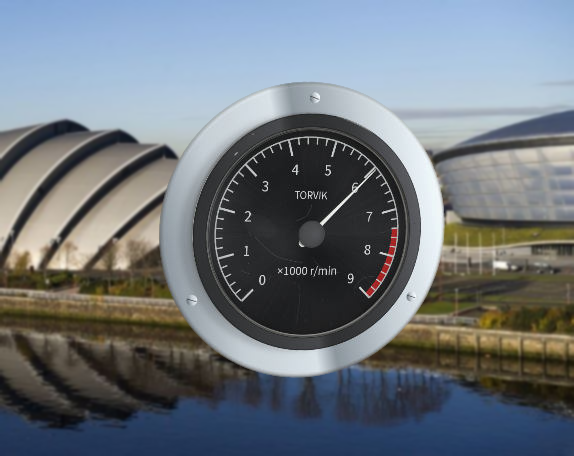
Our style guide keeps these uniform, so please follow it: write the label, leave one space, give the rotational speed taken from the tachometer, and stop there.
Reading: 6000 rpm
